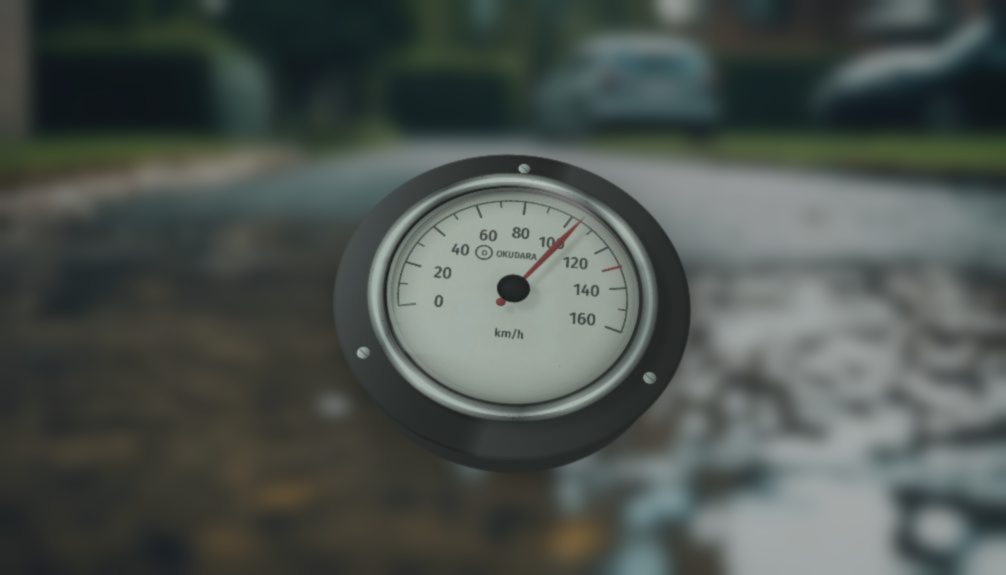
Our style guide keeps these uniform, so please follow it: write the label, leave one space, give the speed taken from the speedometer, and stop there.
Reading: 105 km/h
